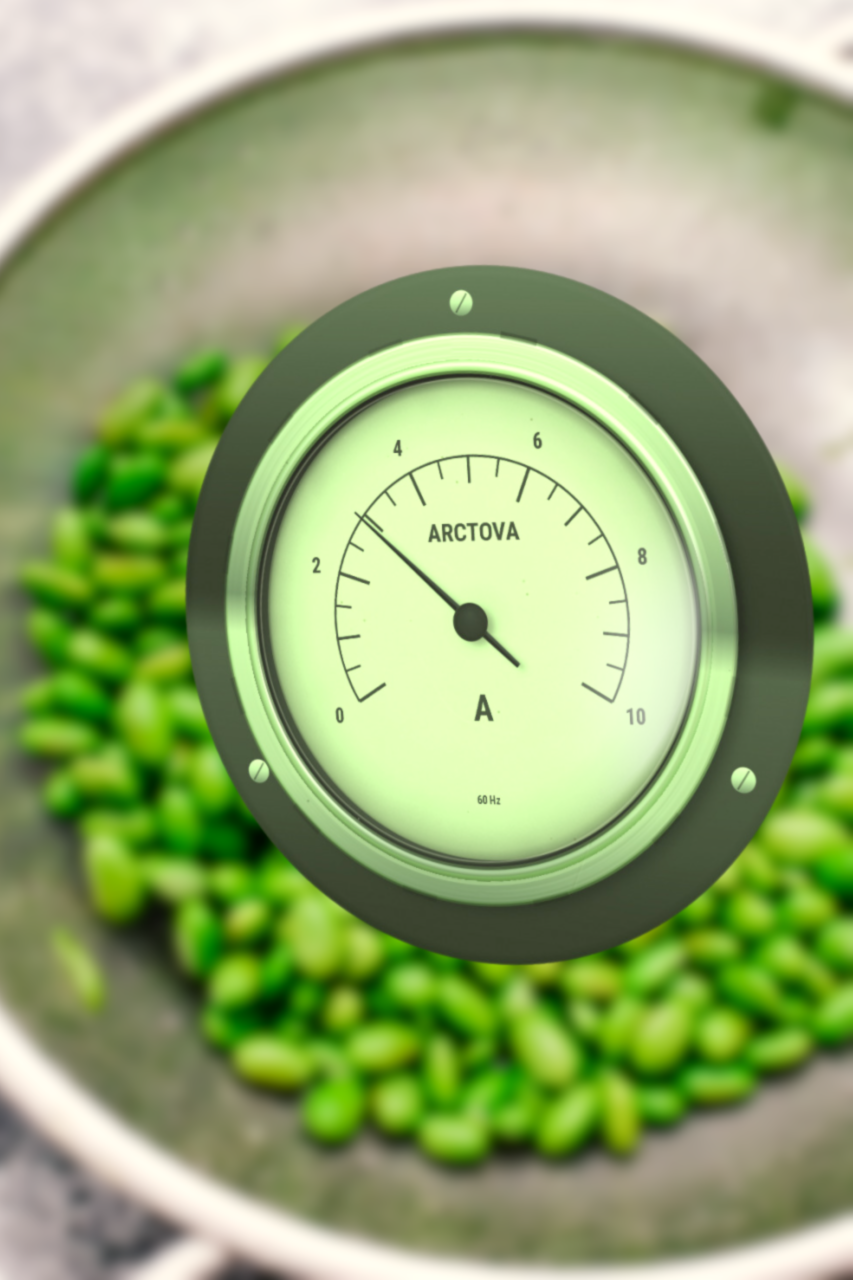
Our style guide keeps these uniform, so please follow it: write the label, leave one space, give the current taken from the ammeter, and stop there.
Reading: 3 A
